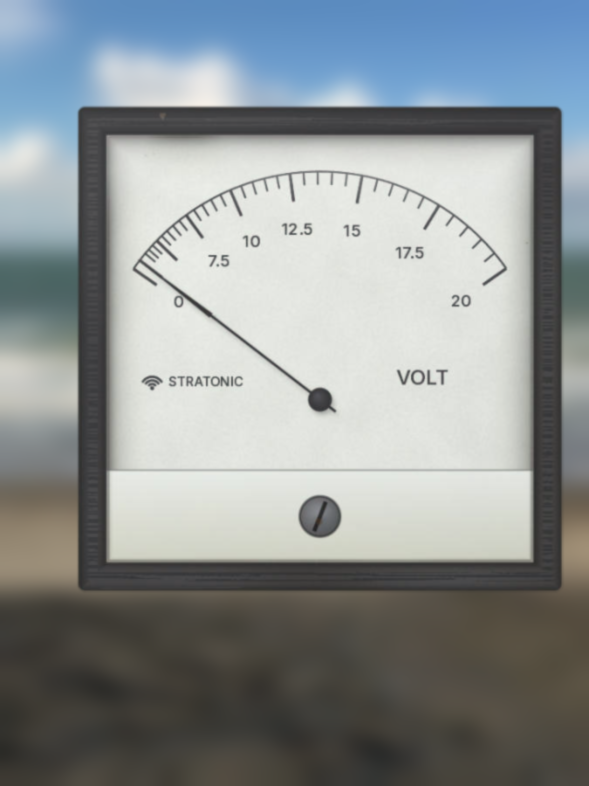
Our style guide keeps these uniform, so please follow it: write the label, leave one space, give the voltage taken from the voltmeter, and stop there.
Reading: 2.5 V
